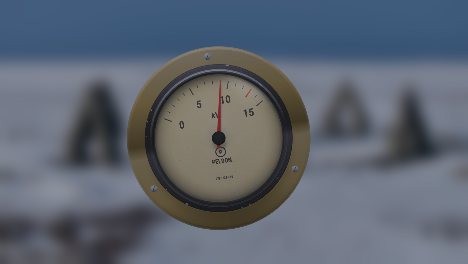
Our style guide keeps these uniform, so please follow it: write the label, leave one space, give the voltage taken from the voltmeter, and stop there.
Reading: 9 kV
